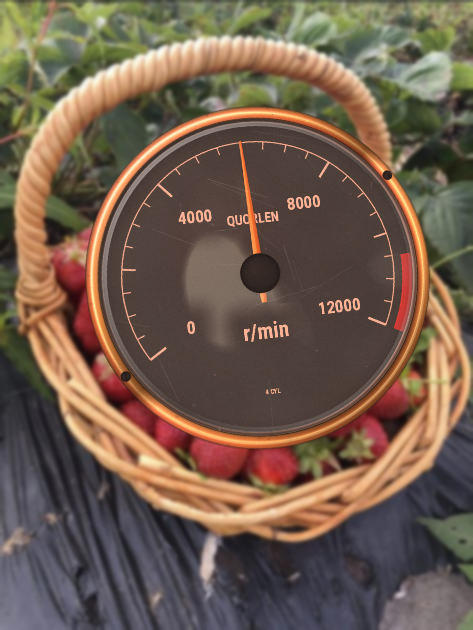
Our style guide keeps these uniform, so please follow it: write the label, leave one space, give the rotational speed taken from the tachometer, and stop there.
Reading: 6000 rpm
